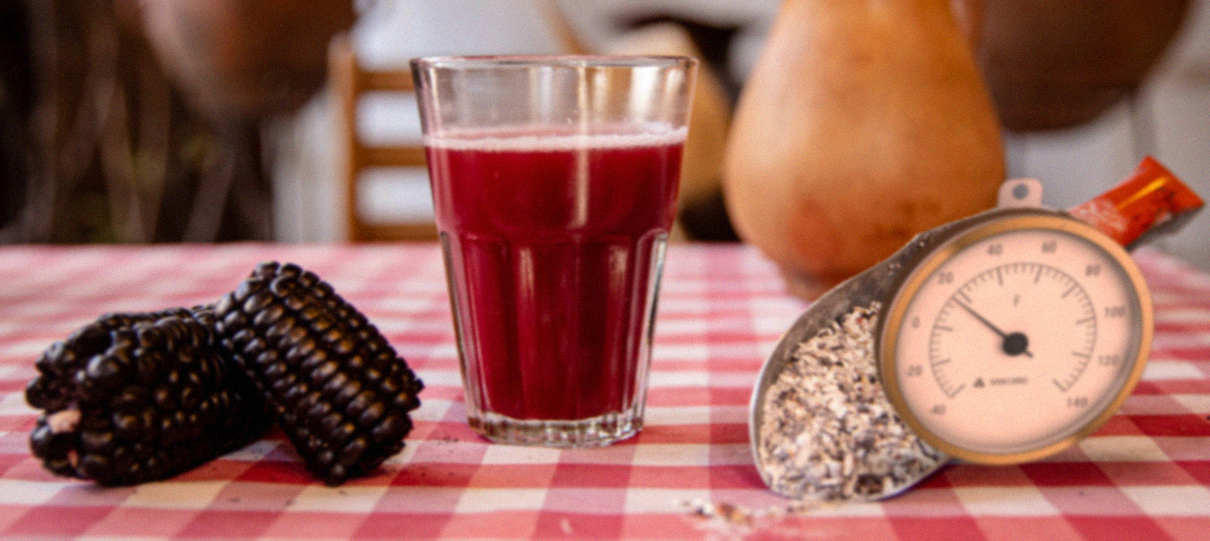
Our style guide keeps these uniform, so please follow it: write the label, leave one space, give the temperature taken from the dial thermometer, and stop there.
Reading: 16 °F
